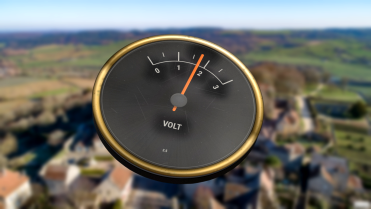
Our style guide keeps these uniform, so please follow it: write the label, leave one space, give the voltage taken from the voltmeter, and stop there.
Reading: 1.75 V
